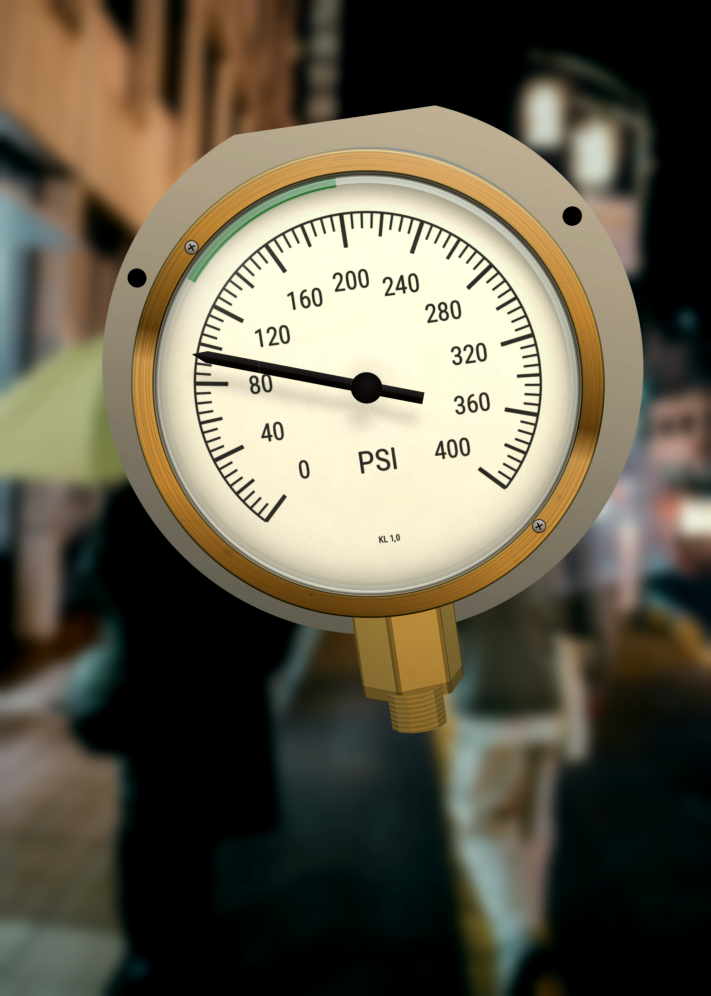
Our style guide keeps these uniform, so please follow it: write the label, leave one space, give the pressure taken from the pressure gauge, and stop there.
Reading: 95 psi
